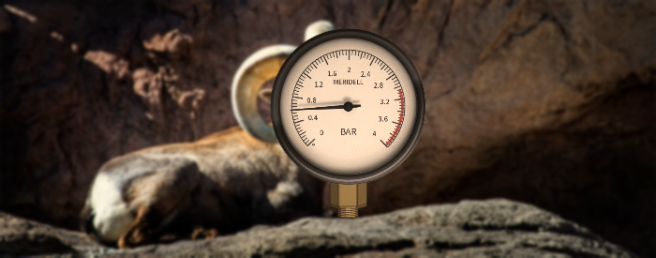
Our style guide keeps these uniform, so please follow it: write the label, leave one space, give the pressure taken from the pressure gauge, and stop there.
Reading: 0.6 bar
